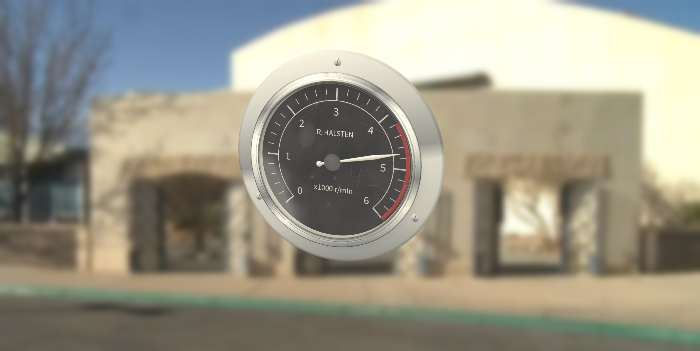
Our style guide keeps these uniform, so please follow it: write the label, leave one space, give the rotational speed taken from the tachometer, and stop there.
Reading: 4700 rpm
